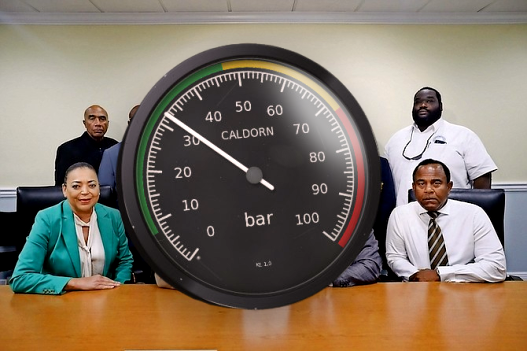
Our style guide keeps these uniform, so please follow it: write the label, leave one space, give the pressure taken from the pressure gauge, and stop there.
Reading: 32 bar
